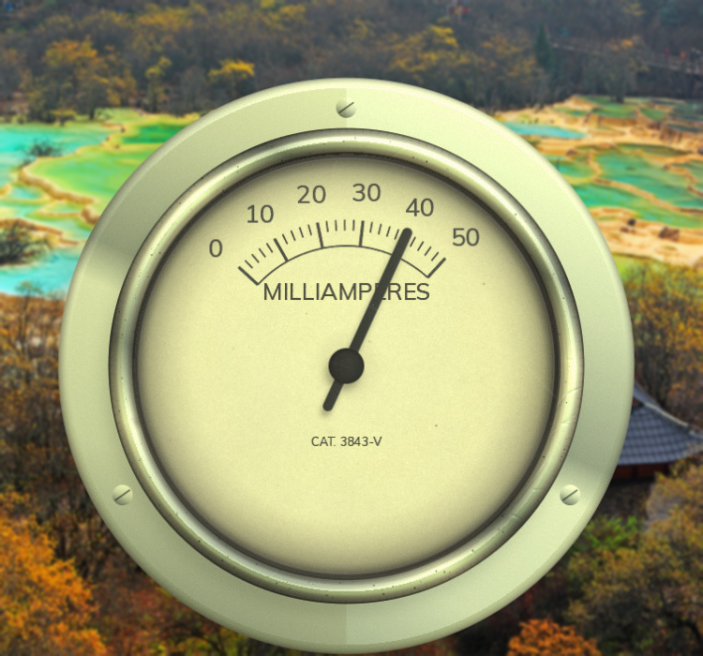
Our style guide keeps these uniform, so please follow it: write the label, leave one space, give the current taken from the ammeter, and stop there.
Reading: 40 mA
